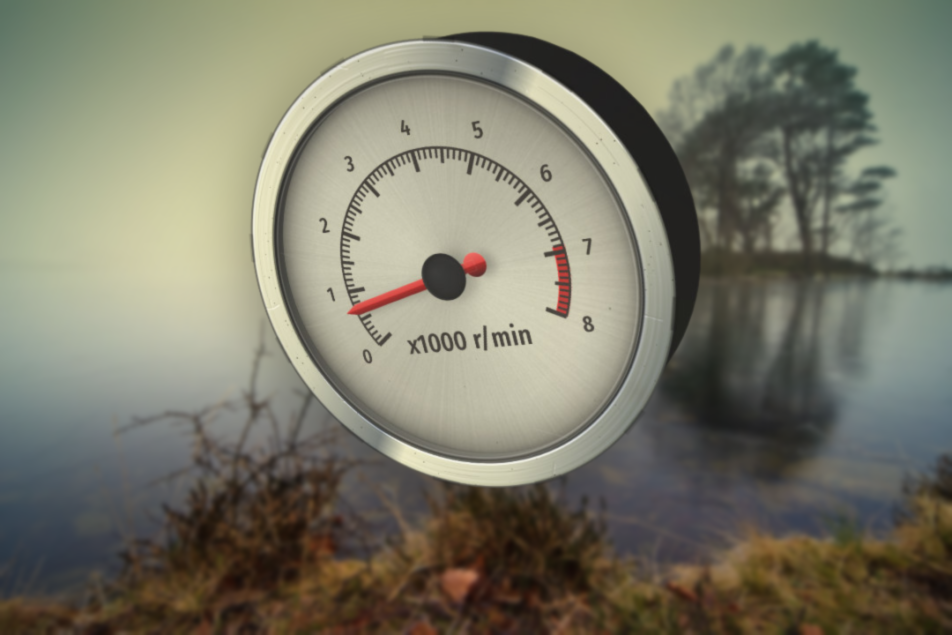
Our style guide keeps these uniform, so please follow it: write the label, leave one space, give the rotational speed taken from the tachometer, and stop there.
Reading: 700 rpm
